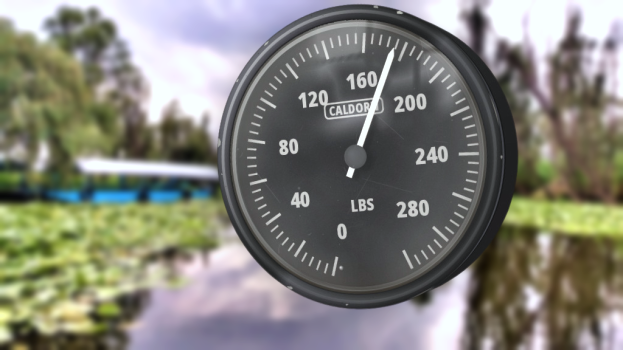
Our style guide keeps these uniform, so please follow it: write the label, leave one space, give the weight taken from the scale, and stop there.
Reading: 176 lb
